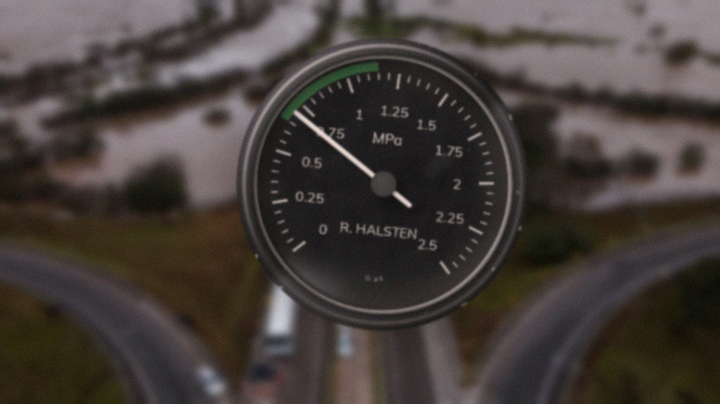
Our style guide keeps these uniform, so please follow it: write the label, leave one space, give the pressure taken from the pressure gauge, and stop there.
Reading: 0.7 MPa
